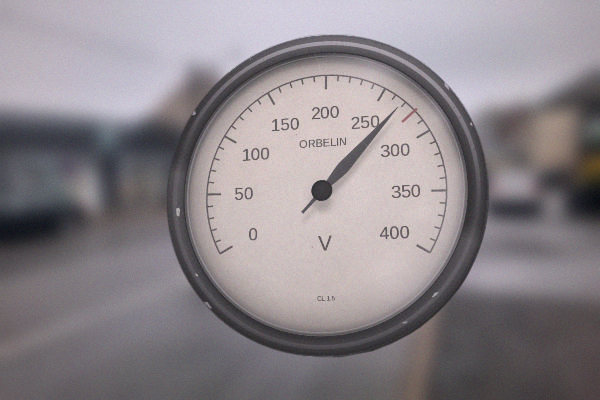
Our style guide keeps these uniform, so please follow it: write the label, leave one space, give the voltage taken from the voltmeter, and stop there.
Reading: 270 V
